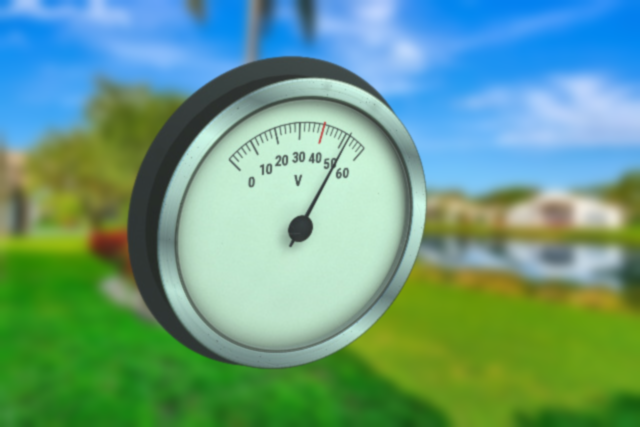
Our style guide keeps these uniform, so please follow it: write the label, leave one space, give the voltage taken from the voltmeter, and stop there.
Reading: 50 V
